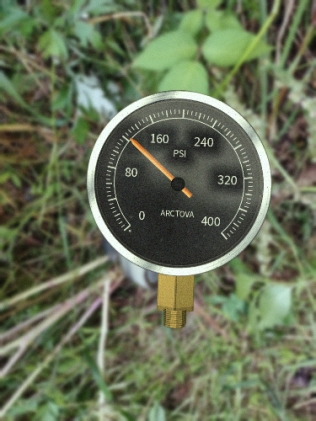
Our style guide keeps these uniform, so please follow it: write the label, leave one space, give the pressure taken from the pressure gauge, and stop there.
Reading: 125 psi
